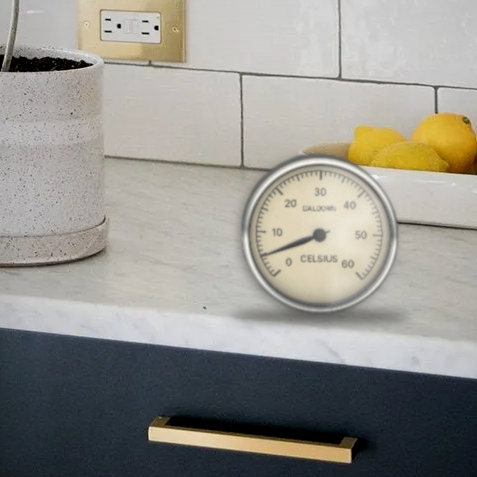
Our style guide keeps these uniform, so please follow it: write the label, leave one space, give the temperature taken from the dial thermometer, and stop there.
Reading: 5 °C
